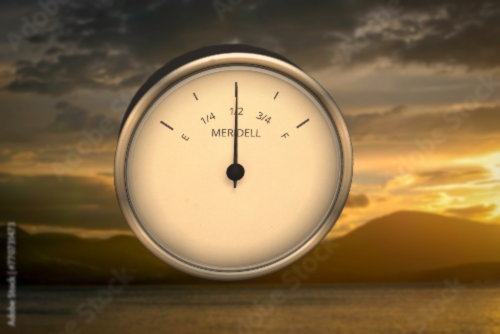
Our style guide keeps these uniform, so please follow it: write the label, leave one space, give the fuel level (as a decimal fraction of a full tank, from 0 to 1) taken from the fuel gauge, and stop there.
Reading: 0.5
